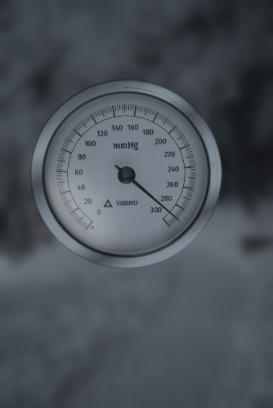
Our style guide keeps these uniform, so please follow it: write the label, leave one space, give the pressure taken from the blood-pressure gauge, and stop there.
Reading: 290 mmHg
